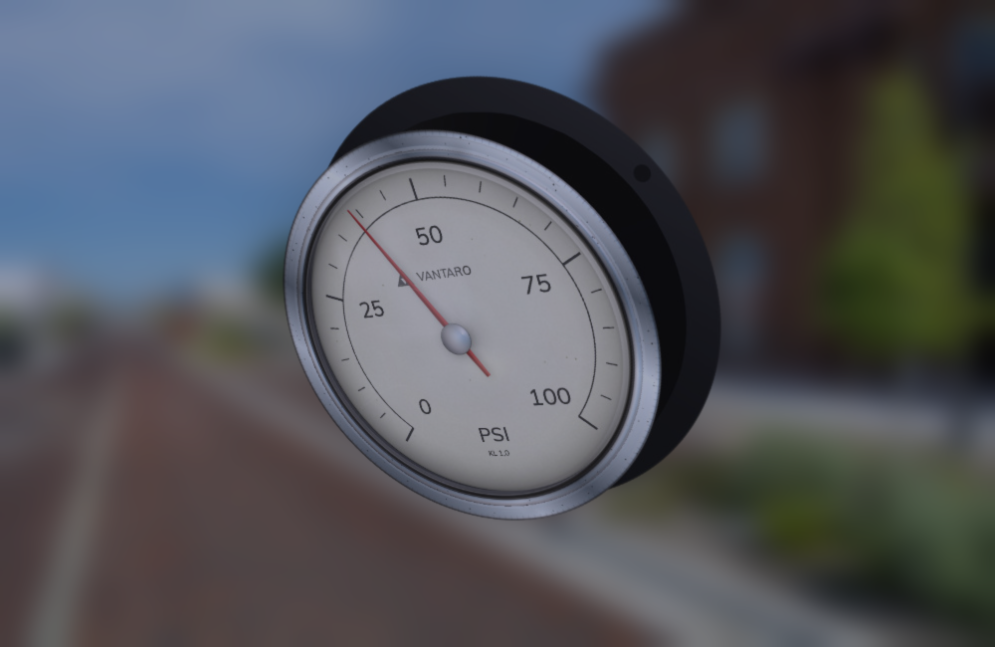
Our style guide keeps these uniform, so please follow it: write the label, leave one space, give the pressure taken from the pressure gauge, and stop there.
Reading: 40 psi
